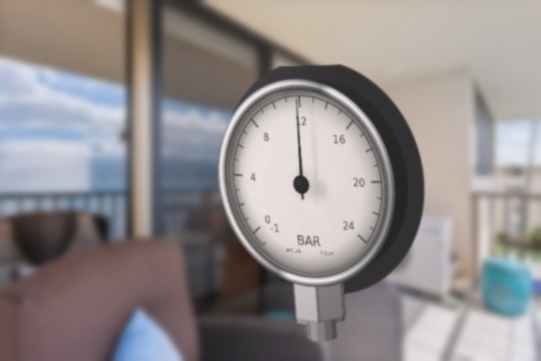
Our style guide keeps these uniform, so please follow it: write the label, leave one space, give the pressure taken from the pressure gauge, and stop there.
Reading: 12 bar
